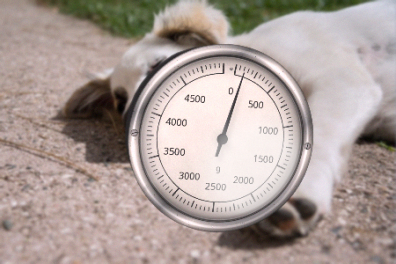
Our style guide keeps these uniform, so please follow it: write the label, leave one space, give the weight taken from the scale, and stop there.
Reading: 100 g
